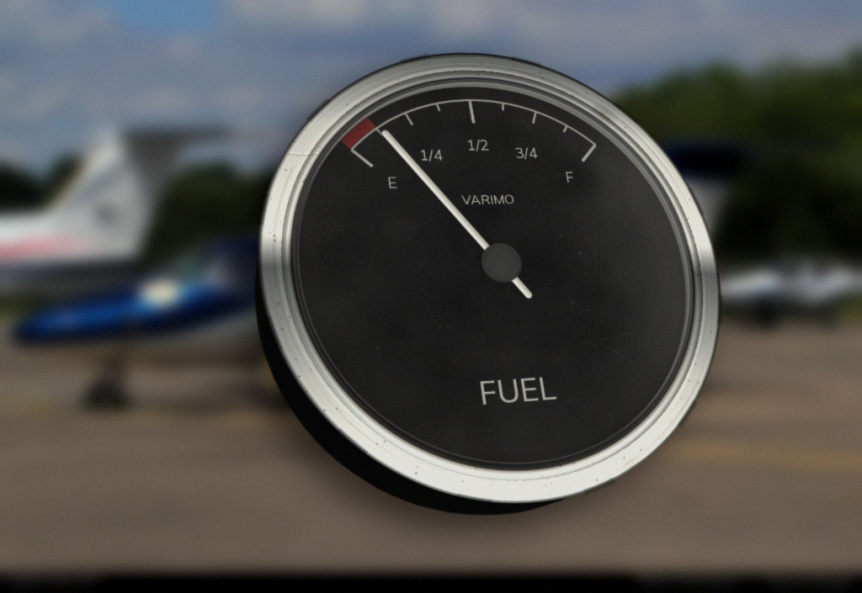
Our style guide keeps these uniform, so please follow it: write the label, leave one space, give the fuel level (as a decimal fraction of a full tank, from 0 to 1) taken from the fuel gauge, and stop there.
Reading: 0.125
